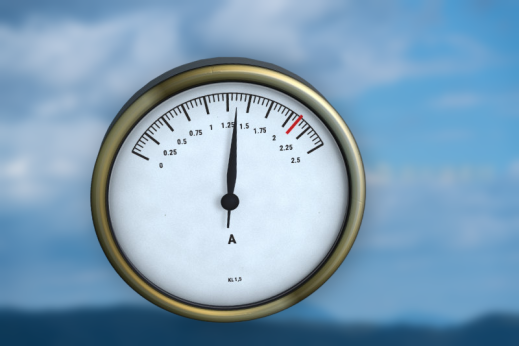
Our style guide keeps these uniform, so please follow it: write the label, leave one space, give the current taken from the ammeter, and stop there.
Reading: 1.35 A
